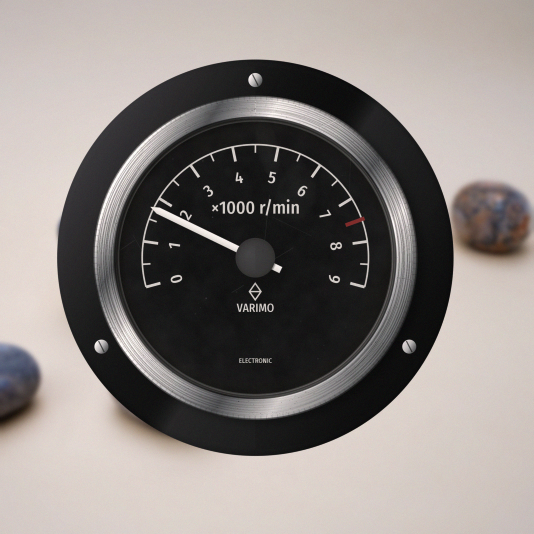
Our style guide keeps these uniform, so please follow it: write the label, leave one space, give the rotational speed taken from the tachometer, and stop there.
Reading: 1750 rpm
